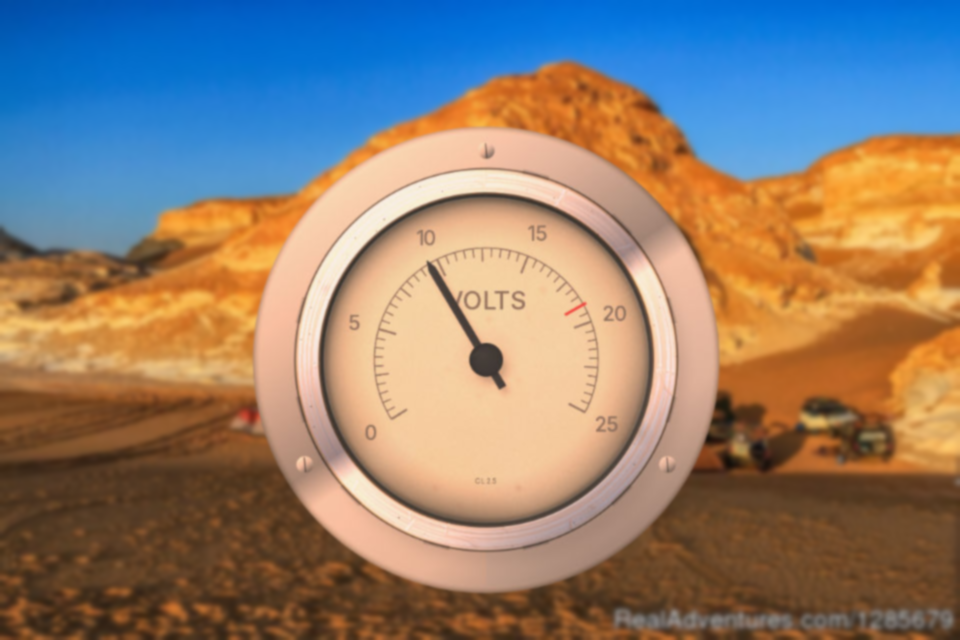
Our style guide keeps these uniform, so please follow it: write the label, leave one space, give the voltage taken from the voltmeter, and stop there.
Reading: 9.5 V
